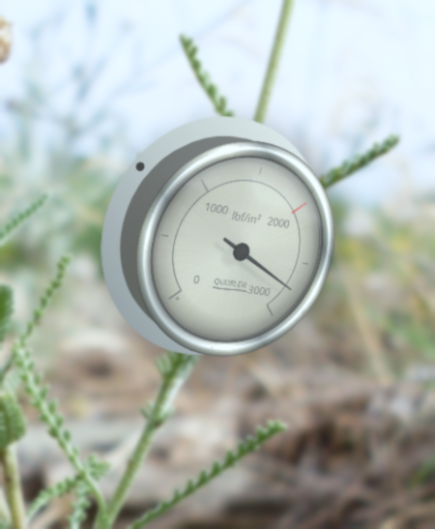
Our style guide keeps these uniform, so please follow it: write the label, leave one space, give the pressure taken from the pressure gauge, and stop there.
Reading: 2750 psi
